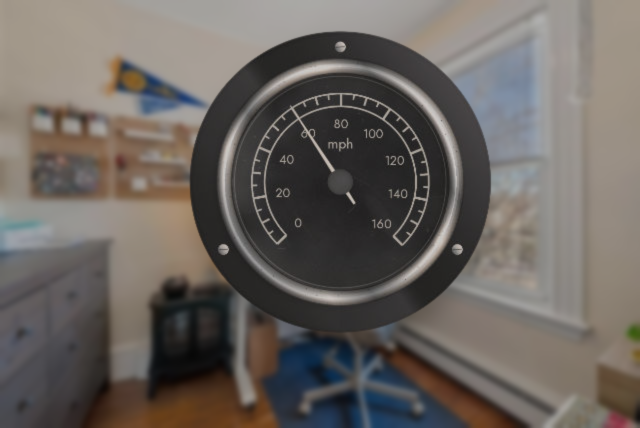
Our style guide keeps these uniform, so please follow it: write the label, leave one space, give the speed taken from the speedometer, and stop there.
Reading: 60 mph
